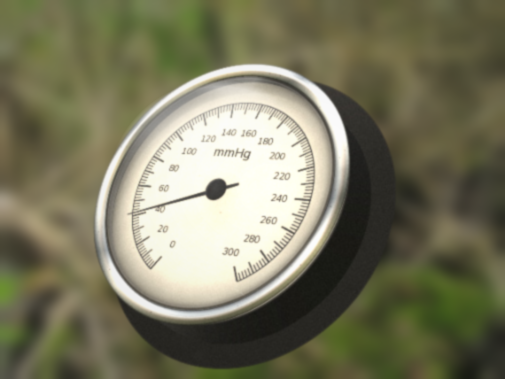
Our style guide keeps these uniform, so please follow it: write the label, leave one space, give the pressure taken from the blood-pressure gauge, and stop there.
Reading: 40 mmHg
